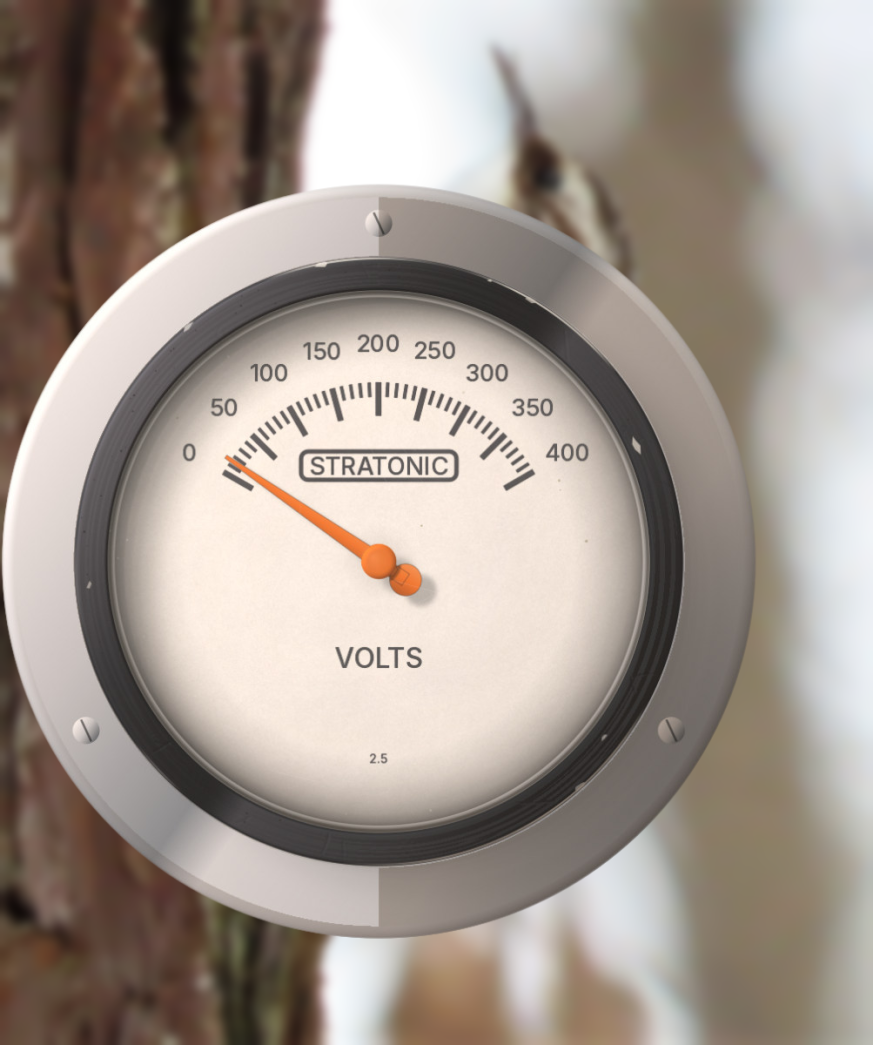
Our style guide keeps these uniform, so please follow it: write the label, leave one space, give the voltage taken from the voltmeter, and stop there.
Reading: 15 V
